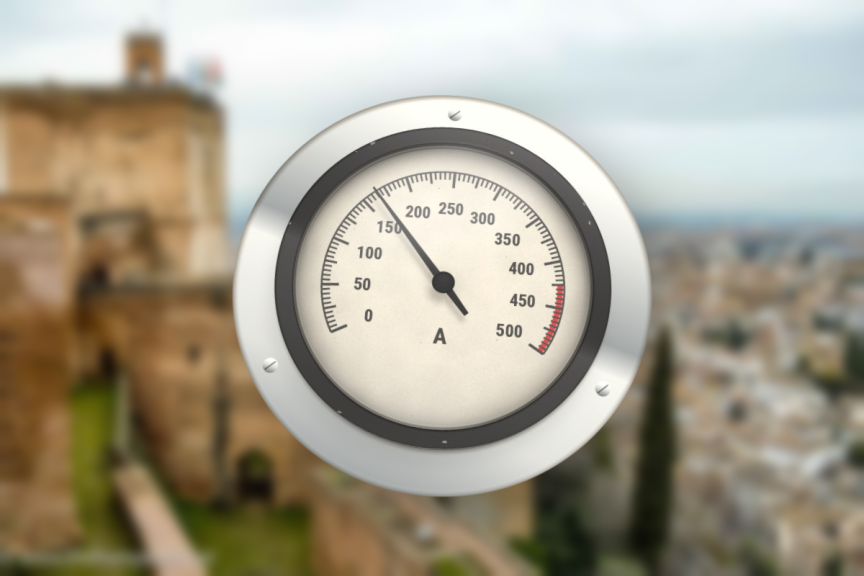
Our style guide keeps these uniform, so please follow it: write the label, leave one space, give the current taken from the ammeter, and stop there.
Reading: 165 A
